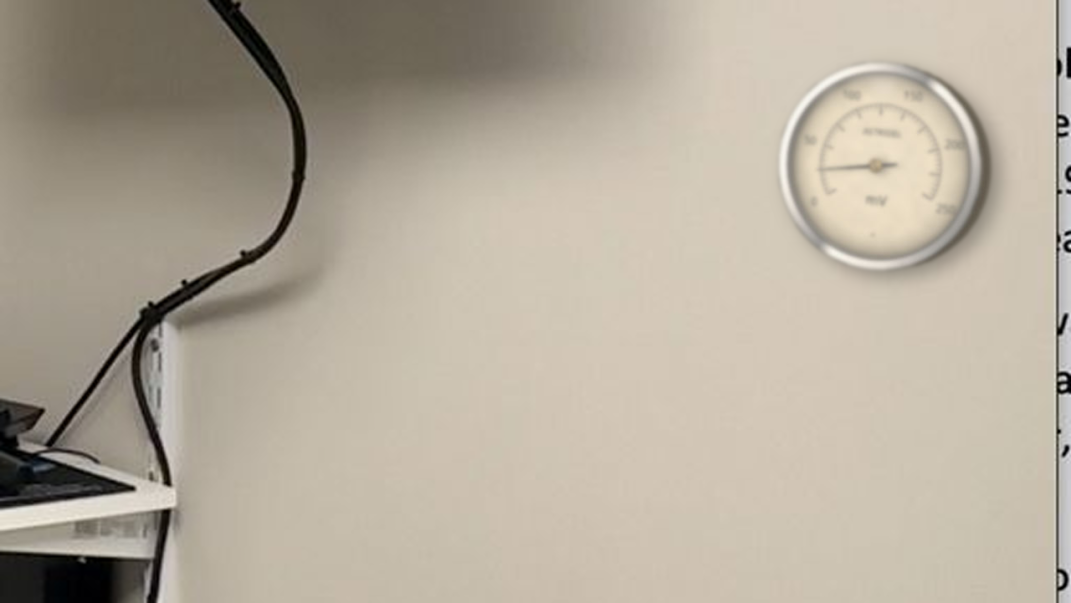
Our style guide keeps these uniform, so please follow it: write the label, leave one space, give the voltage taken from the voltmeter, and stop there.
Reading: 25 mV
